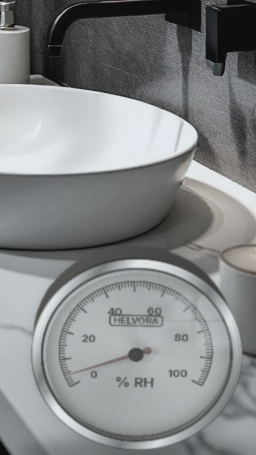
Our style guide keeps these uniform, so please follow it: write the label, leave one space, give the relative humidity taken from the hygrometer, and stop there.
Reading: 5 %
